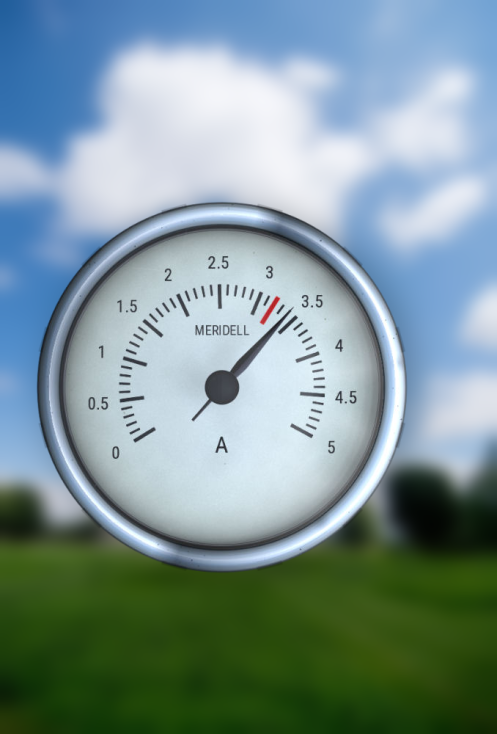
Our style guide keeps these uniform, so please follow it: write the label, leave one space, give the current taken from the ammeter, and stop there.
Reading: 3.4 A
